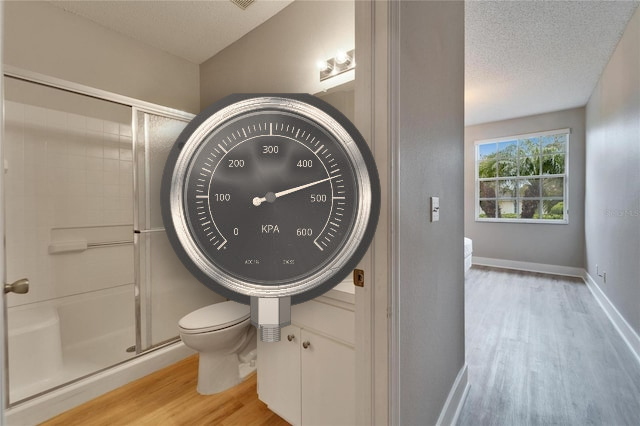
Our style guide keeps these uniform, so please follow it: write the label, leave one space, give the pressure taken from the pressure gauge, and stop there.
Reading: 460 kPa
